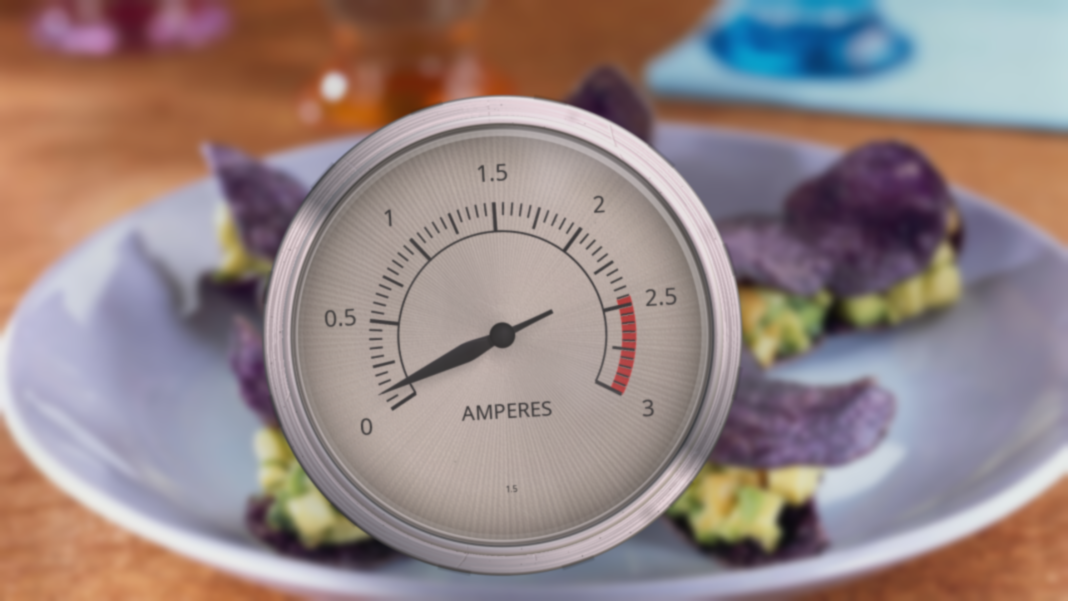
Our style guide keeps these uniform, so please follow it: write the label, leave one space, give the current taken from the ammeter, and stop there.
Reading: 0.1 A
